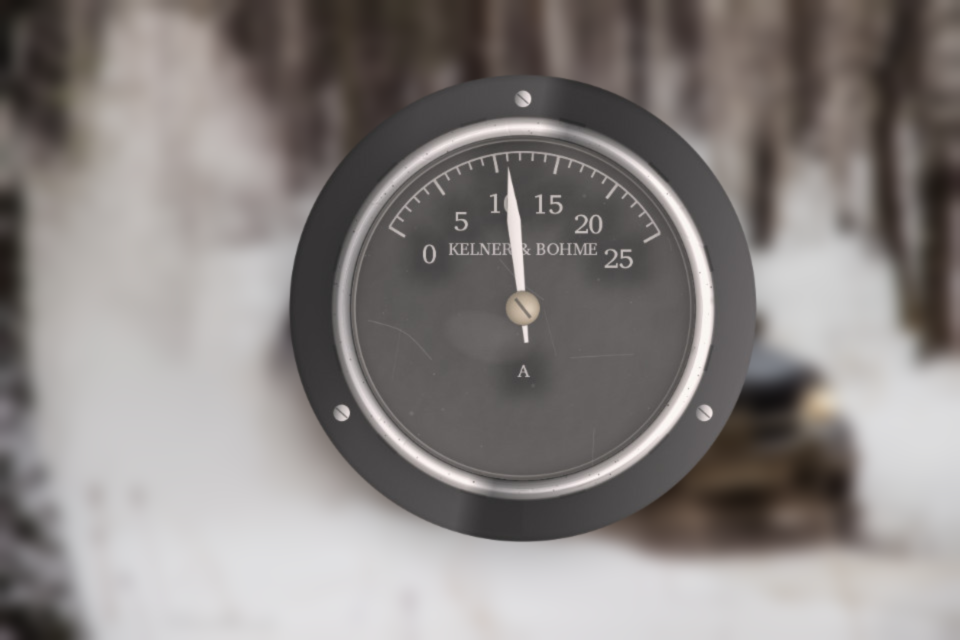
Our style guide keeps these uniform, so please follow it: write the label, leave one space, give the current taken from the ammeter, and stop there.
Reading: 11 A
